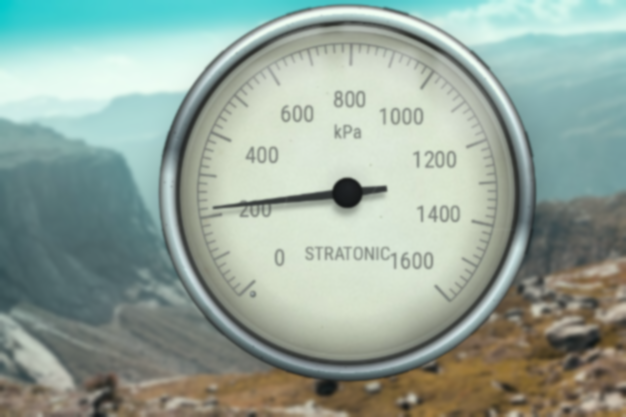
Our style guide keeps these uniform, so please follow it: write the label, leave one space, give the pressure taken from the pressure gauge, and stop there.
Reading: 220 kPa
